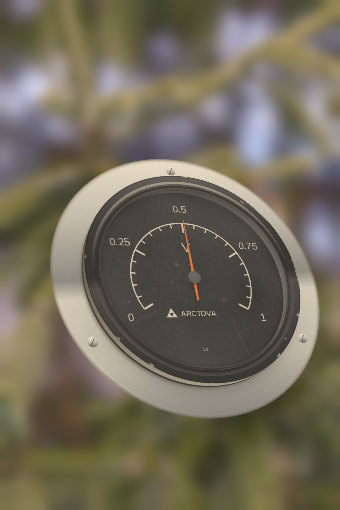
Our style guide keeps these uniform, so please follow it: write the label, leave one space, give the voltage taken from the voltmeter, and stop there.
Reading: 0.5 V
